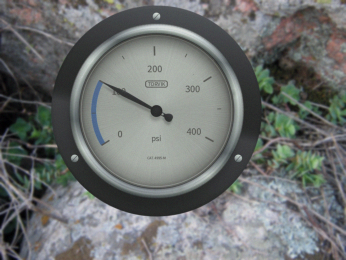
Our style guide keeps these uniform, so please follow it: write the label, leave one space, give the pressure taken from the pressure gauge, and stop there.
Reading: 100 psi
